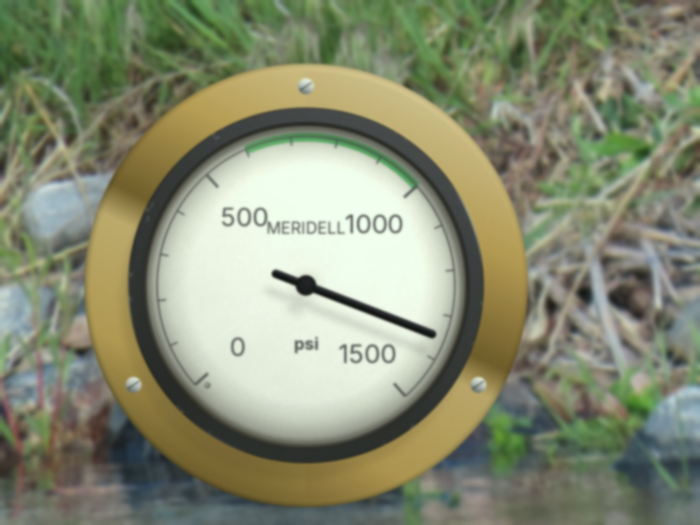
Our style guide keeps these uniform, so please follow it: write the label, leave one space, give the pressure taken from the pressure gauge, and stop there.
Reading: 1350 psi
